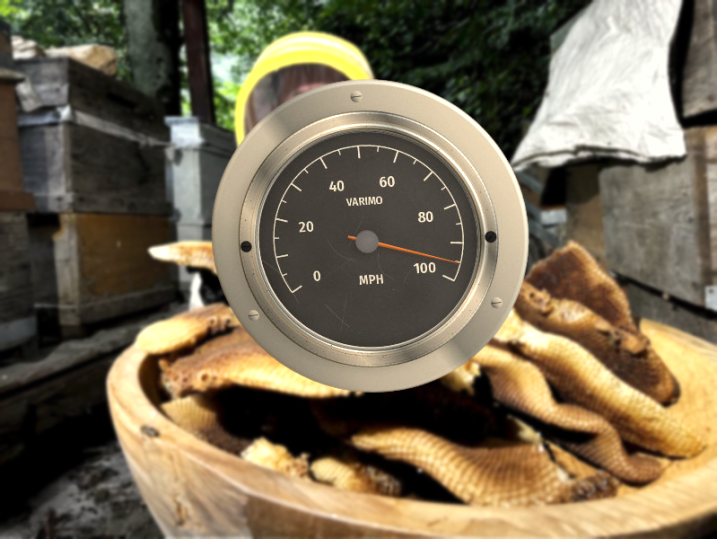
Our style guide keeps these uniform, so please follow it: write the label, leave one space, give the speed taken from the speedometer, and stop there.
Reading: 95 mph
